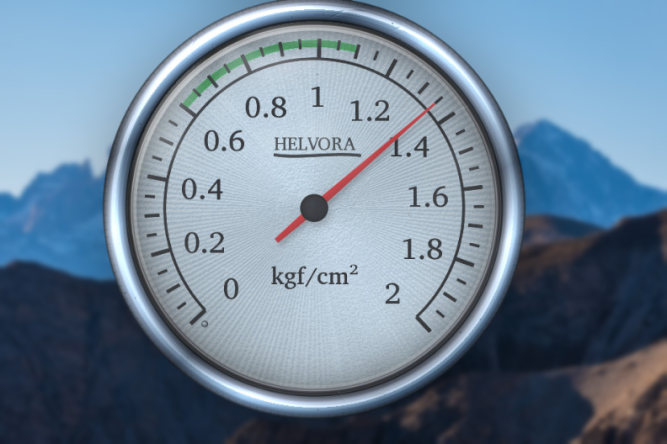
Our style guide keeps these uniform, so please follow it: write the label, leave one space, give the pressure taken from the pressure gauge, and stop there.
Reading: 1.35 kg/cm²
